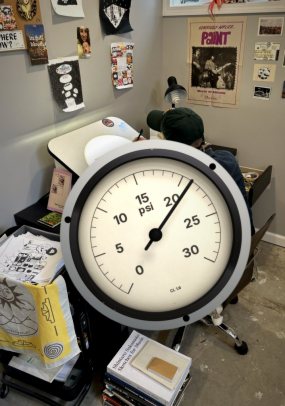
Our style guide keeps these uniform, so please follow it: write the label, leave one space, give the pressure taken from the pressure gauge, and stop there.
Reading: 21 psi
